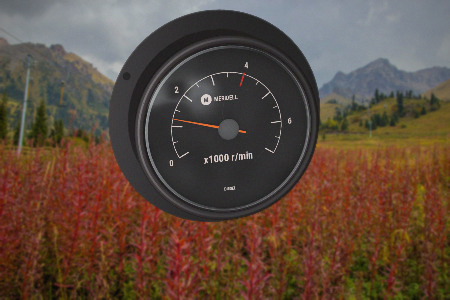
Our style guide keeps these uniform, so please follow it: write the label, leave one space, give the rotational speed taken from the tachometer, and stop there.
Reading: 1250 rpm
